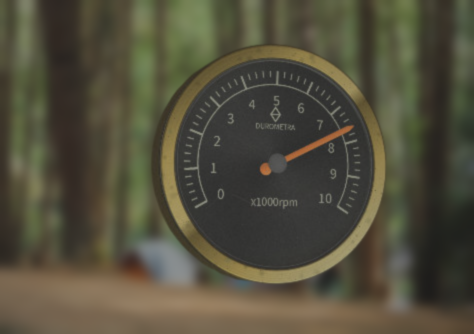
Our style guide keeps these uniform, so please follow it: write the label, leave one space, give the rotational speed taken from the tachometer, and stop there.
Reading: 7600 rpm
